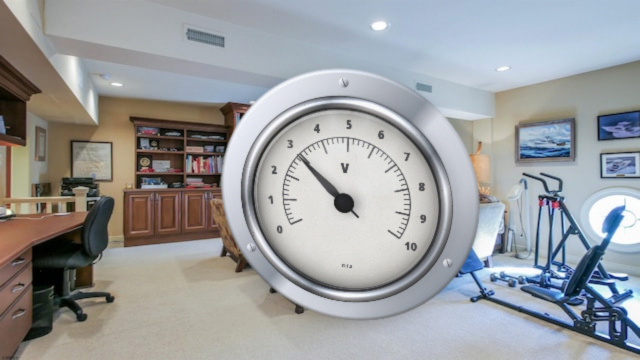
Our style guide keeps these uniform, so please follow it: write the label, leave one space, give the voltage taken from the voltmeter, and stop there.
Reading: 3 V
